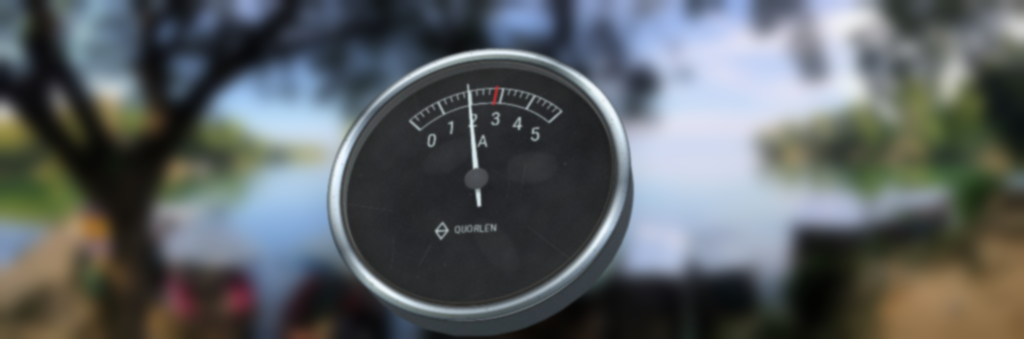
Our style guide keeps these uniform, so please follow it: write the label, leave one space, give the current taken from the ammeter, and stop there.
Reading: 2 A
